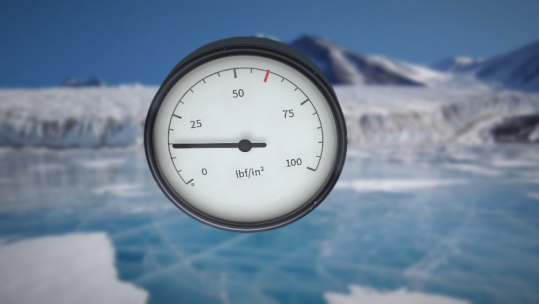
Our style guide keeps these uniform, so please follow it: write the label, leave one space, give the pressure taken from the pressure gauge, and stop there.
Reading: 15 psi
